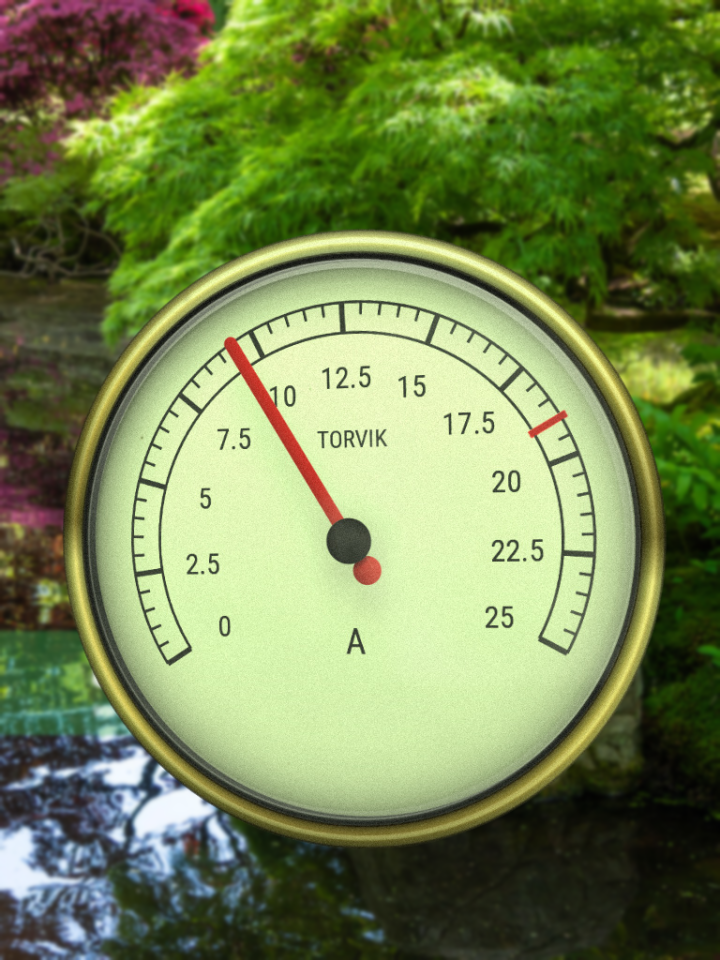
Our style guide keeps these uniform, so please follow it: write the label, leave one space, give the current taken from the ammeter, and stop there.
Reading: 9.5 A
